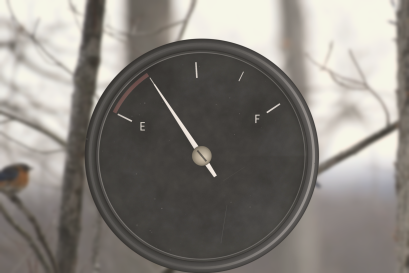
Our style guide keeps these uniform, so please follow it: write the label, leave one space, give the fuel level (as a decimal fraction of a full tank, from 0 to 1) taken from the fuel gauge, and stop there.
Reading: 0.25
